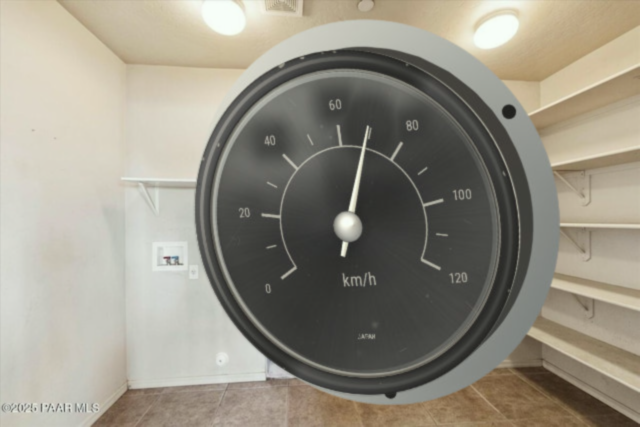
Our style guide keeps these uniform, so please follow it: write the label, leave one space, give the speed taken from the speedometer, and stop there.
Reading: 70 km/h
